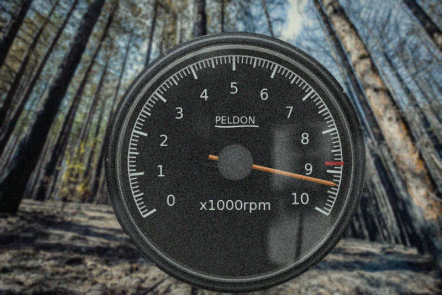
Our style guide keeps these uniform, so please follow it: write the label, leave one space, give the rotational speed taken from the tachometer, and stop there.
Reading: 9300 rpm
